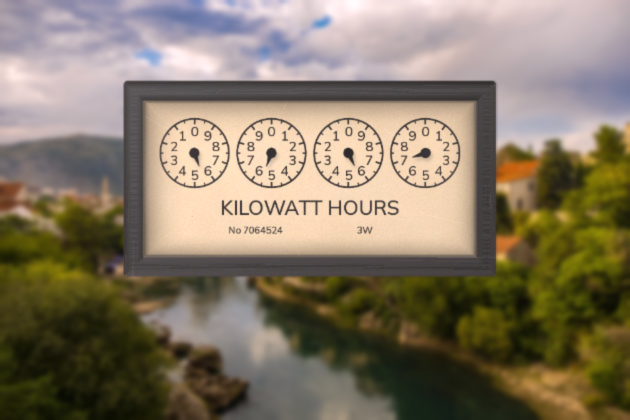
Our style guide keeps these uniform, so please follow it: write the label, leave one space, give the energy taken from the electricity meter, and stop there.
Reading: 5557 kWh
